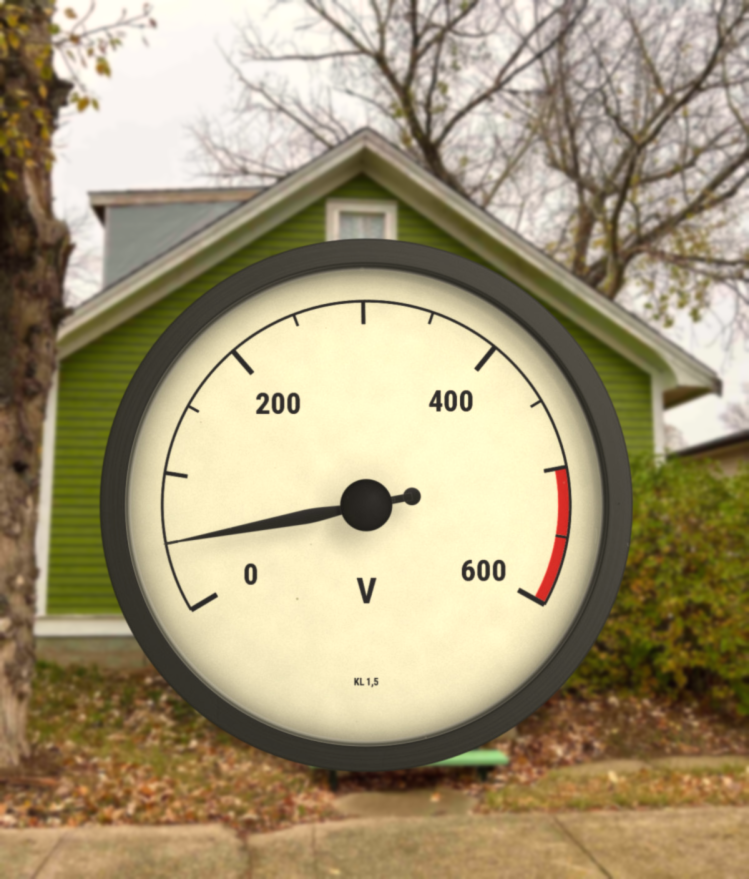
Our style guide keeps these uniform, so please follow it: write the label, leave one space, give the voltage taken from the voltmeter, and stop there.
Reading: 50 V
